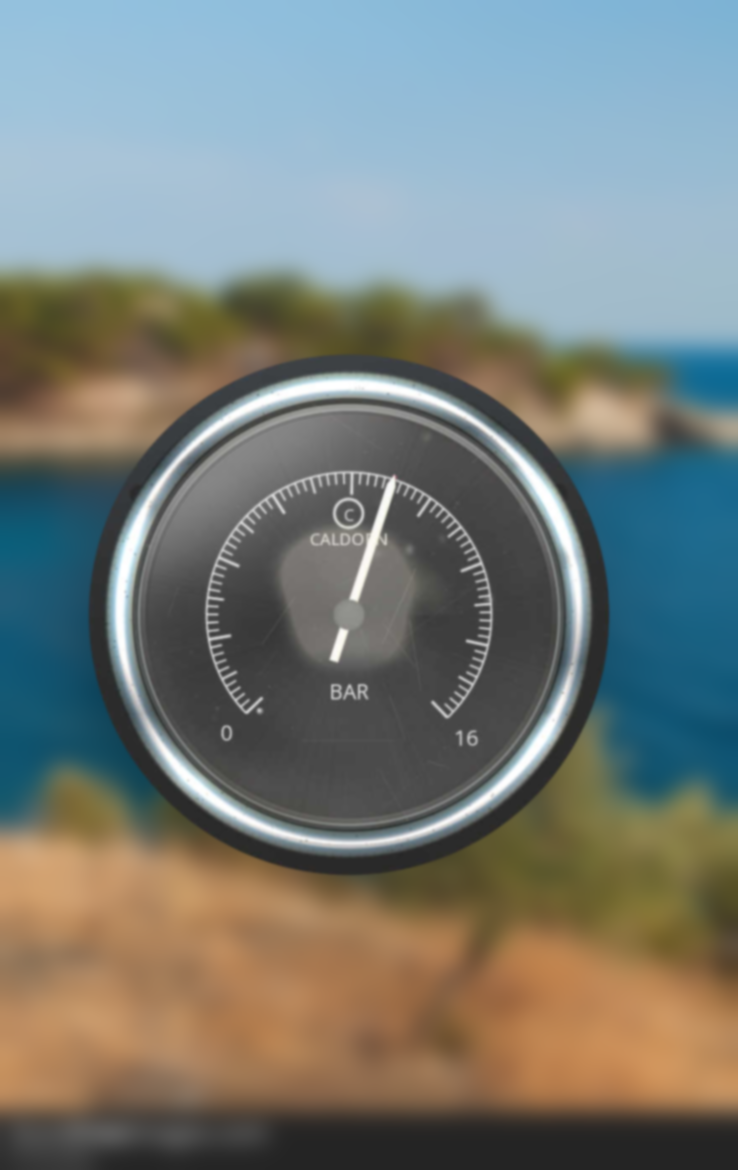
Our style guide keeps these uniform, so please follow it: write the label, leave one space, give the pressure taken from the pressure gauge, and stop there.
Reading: 9 bar
